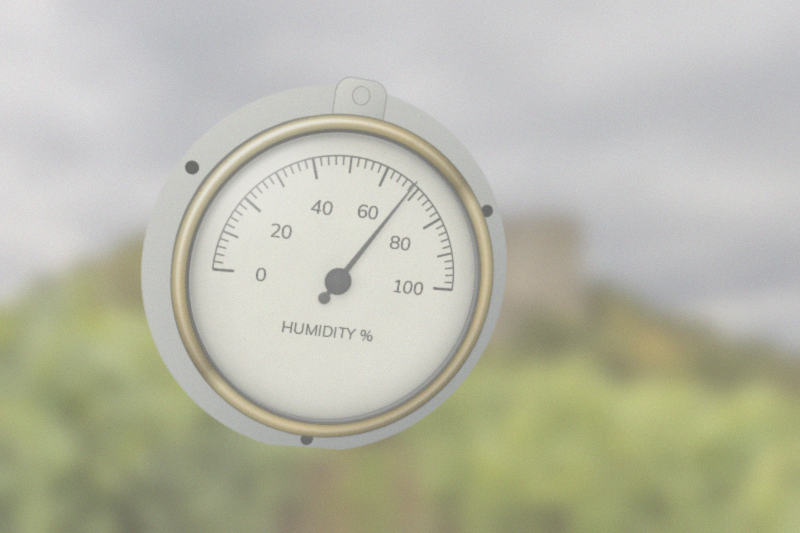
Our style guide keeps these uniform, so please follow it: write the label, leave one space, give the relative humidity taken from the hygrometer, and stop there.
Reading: 68 %
